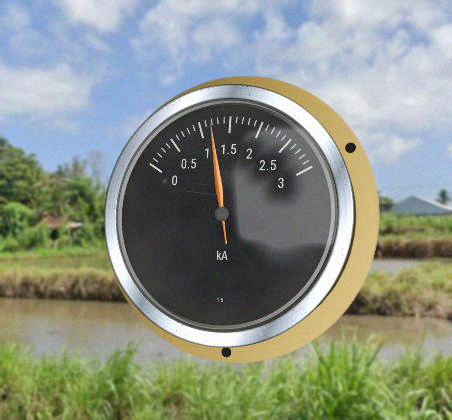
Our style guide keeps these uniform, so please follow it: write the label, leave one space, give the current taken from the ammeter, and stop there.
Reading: 1.2 kA
